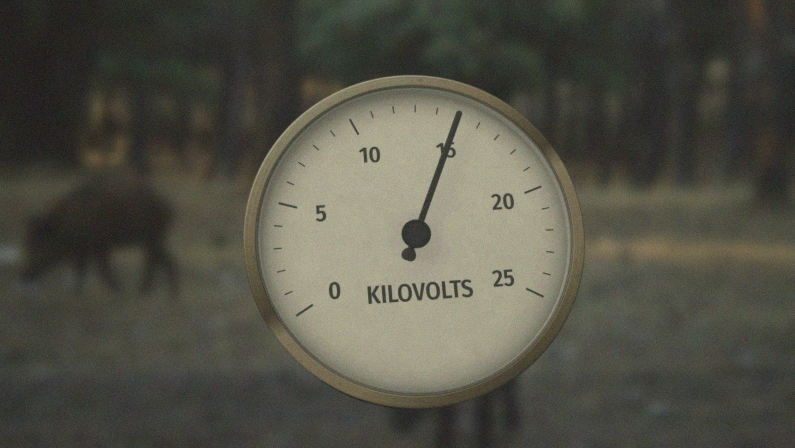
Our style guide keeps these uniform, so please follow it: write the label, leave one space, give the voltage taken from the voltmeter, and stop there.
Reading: 15 kV
